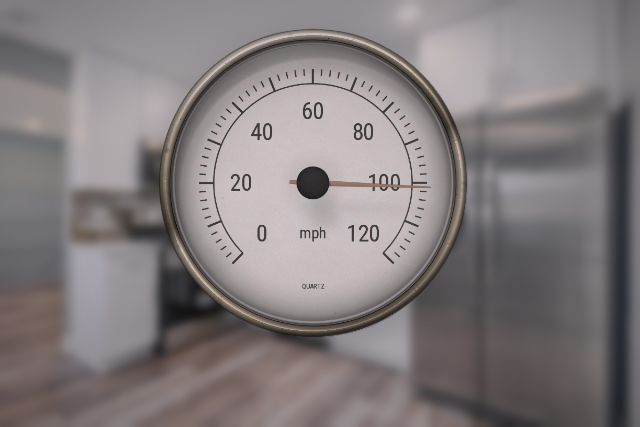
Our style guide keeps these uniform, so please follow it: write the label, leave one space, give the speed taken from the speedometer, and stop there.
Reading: 101 mph
